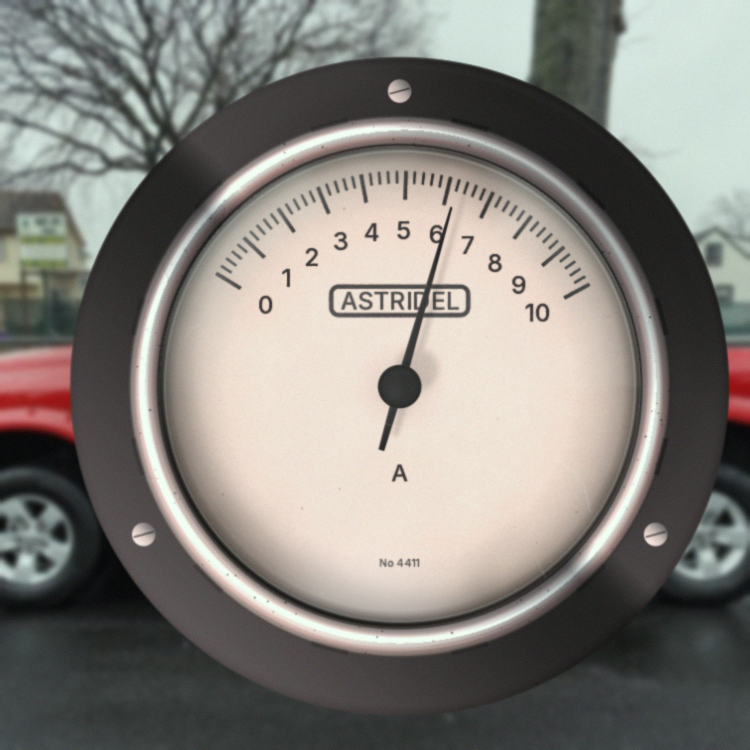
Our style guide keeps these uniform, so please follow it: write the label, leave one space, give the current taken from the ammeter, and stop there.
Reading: 6.2 A
